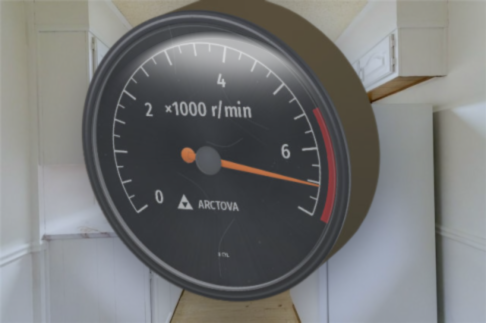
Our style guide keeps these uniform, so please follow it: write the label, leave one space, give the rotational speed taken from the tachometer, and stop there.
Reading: 6500 rpm
